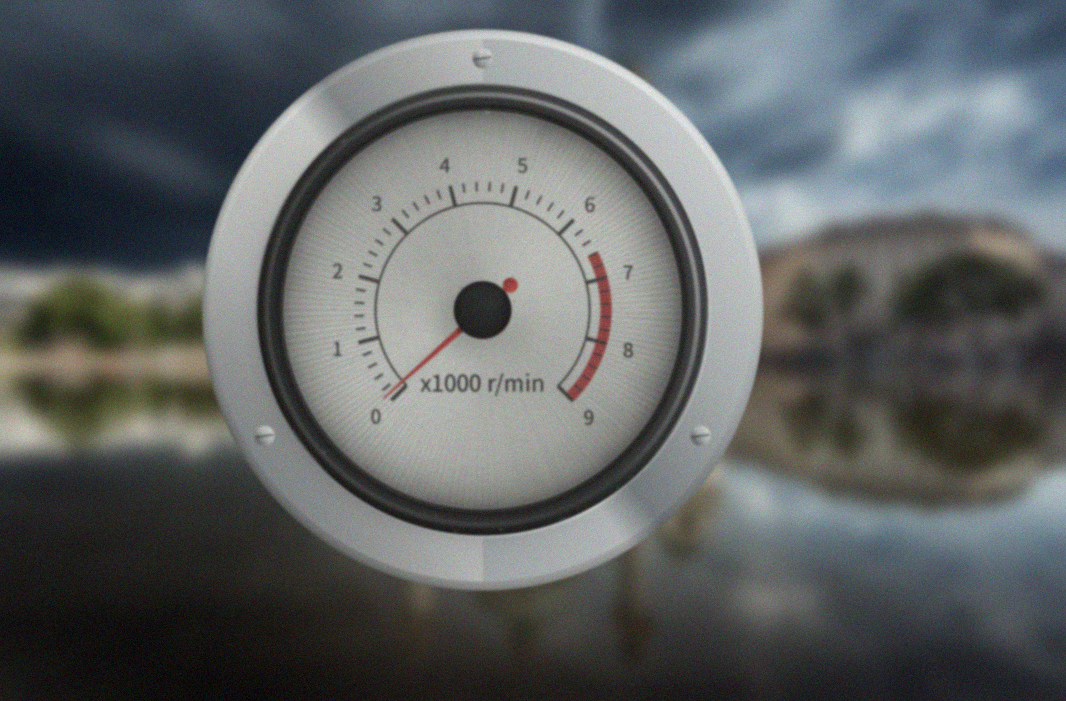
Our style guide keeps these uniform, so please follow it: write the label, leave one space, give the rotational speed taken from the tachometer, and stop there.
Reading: 100 rpm
